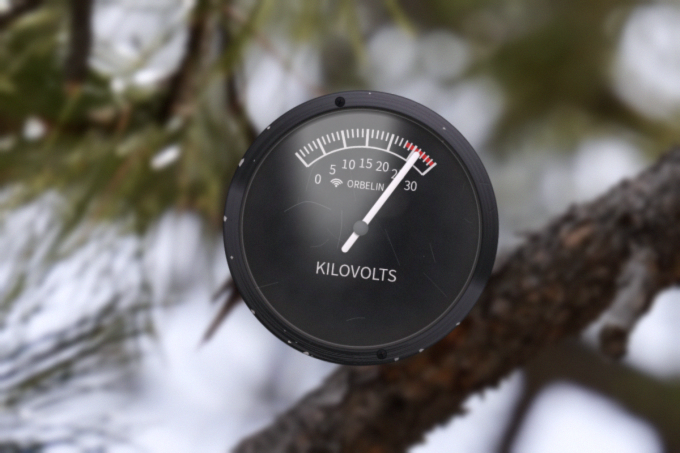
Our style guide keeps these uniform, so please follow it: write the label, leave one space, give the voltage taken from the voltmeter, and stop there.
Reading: 26 kV
